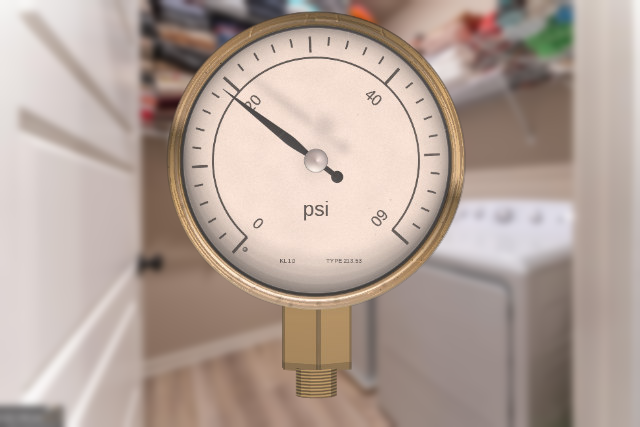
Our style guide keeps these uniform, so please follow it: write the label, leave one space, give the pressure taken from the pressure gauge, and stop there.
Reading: 19 psi
